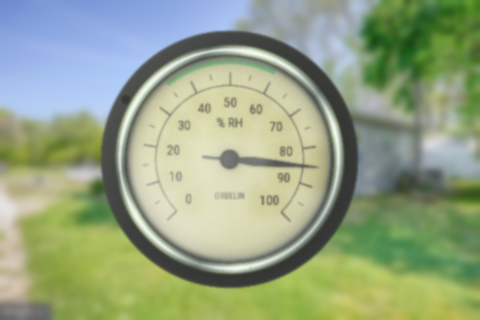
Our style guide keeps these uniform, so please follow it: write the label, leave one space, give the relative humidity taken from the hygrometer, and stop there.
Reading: 85 %
